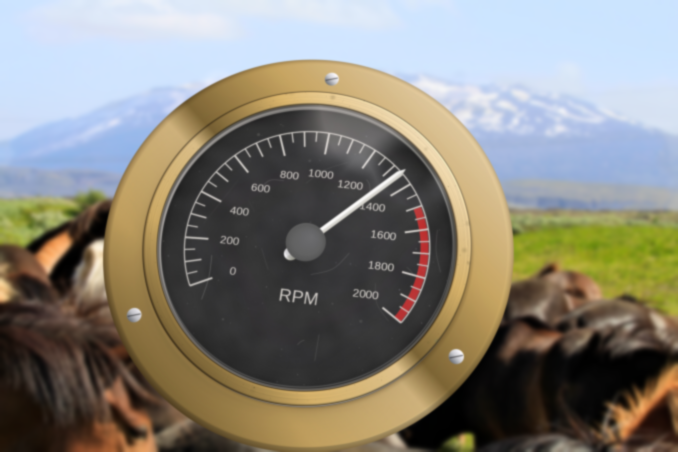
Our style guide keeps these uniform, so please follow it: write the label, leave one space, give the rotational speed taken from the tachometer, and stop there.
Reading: 1350 rpm
